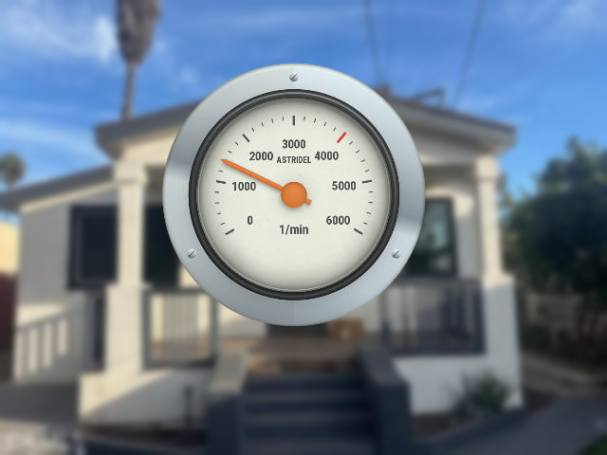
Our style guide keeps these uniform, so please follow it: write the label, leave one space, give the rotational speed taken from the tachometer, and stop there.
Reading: 1400 rpm
